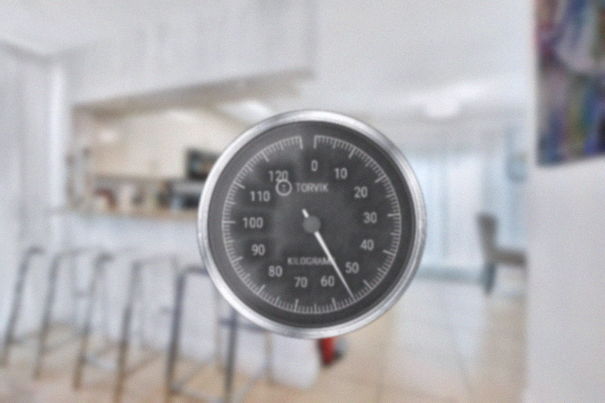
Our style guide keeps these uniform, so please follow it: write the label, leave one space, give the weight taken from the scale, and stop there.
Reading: 55 kg
